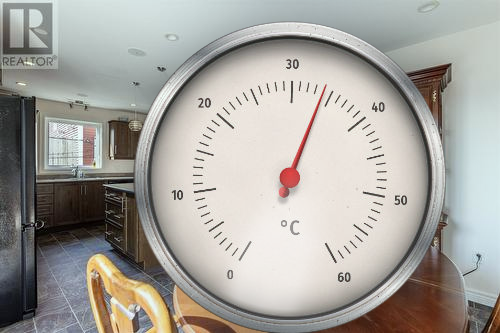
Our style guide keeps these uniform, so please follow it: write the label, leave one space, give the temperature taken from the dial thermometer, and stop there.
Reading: 34 °C
